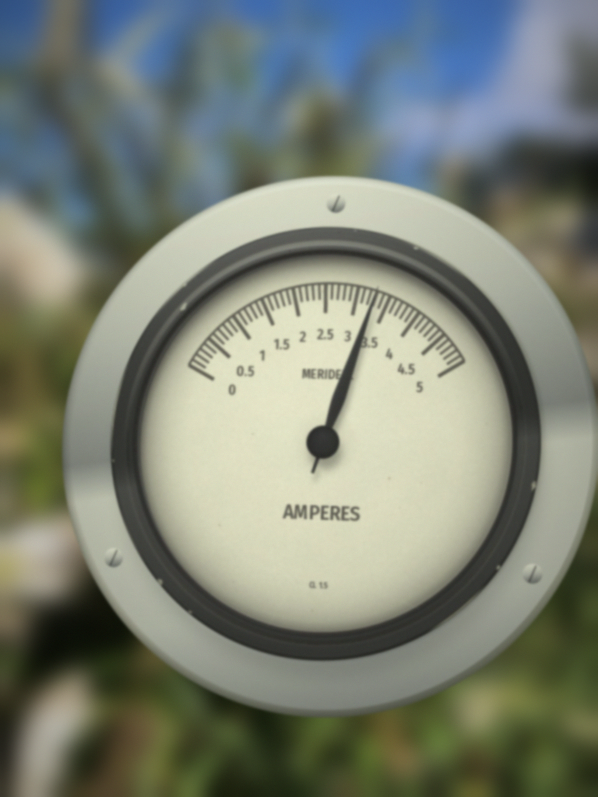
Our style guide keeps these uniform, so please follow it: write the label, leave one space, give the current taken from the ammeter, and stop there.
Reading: 3.3 A
